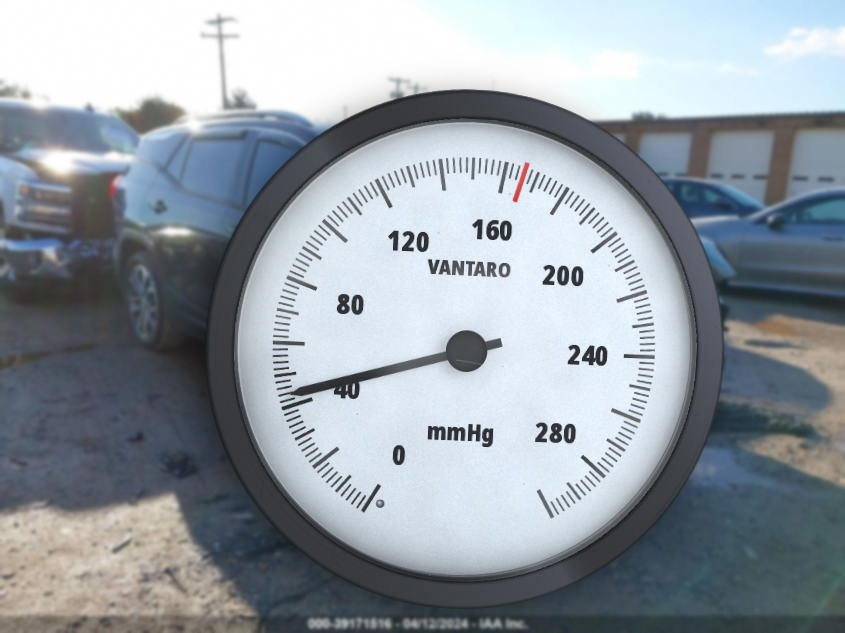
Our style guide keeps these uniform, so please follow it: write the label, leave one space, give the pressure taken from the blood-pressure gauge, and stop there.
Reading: 44 mmHg
